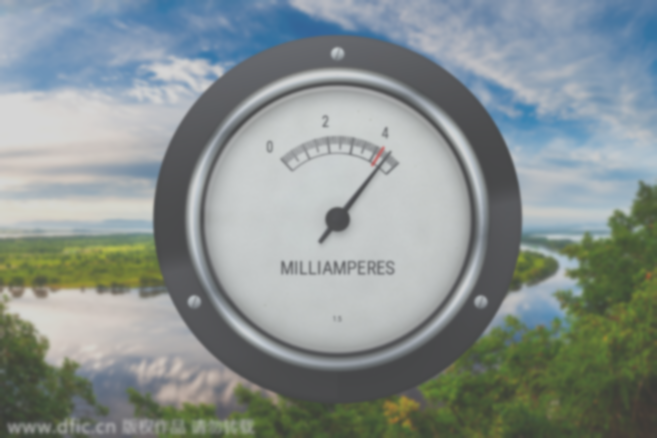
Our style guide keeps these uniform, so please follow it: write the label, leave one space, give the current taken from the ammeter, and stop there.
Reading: 4.5 mA
